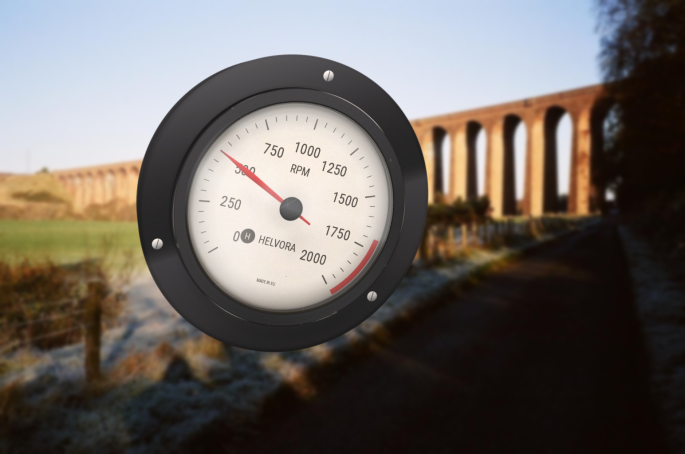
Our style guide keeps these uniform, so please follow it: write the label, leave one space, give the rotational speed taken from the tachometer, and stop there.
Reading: 500 rpm
